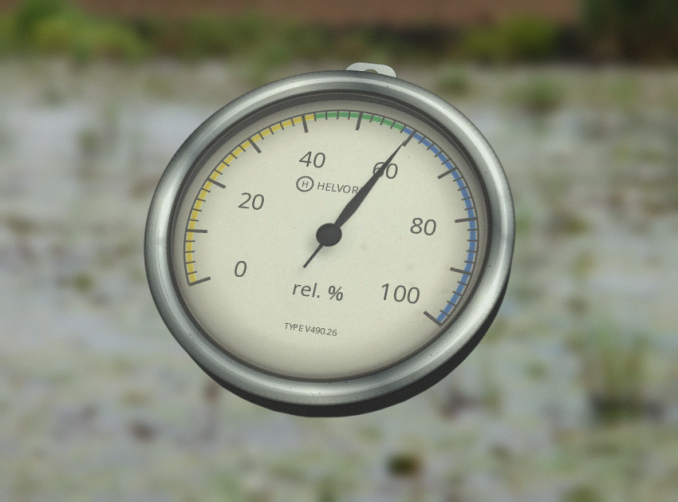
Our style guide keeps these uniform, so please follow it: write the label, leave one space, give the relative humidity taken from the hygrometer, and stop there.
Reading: 60 %
